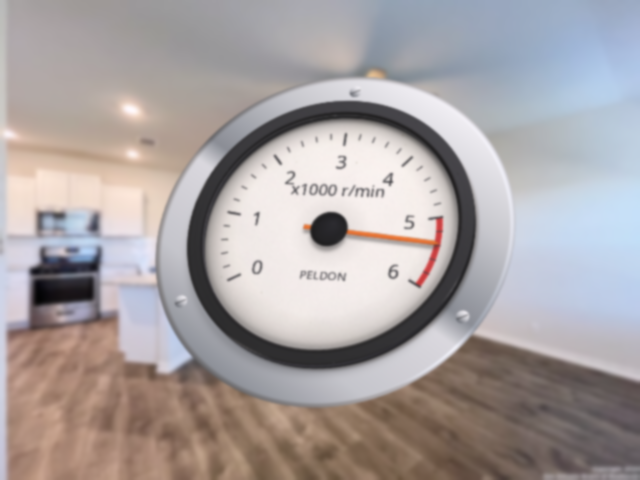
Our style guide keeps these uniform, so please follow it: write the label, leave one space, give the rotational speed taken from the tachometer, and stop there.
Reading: 5400 rpm
